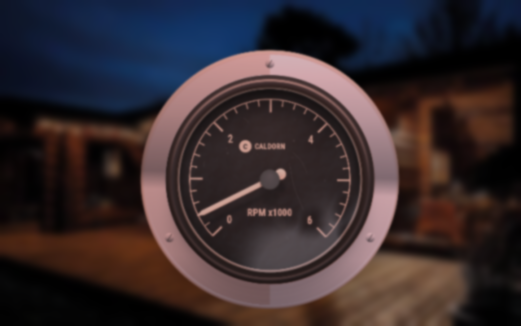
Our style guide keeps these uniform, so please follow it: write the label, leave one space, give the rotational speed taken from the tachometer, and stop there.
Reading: 400 rpm
